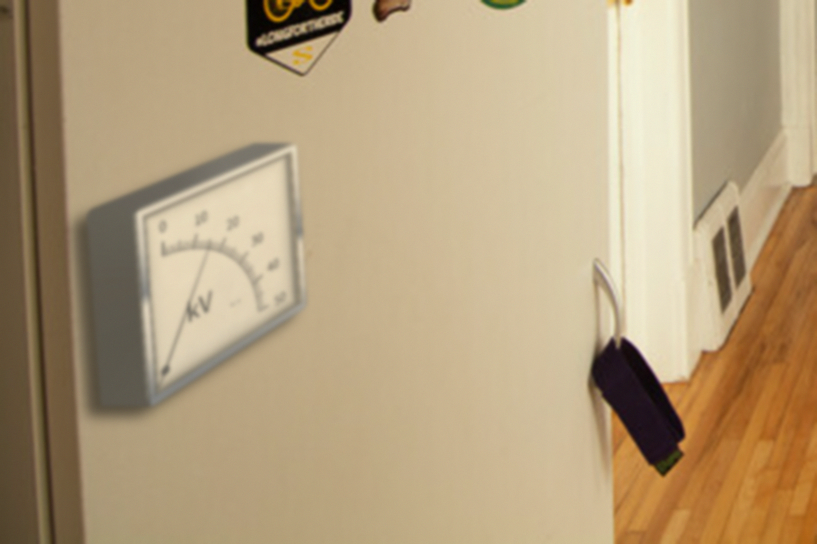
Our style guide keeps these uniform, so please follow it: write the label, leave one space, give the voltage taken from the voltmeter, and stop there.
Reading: 15 kV
